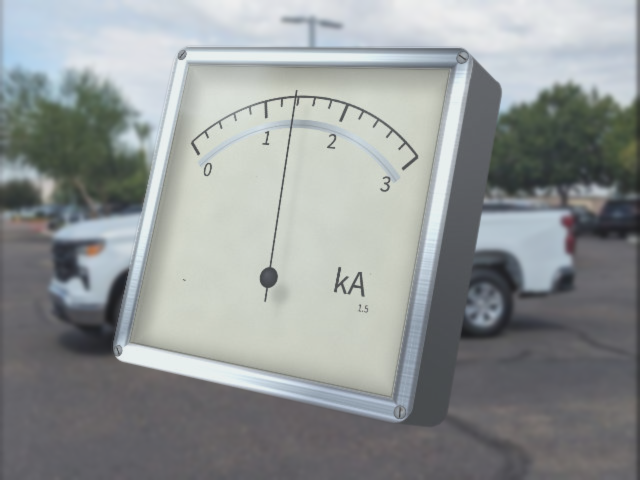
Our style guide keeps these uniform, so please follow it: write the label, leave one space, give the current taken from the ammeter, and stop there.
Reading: 1.4 kA
